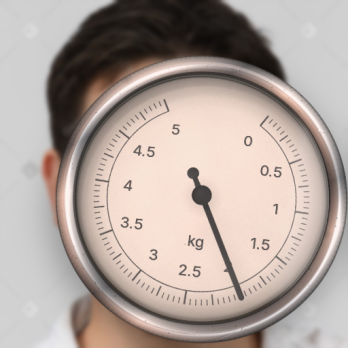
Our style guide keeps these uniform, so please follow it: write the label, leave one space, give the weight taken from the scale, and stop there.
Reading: 2 kg
